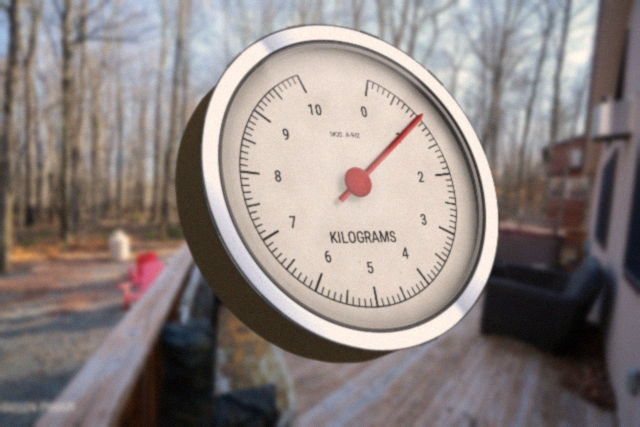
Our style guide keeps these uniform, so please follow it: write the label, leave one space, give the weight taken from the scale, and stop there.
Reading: 1 kg
